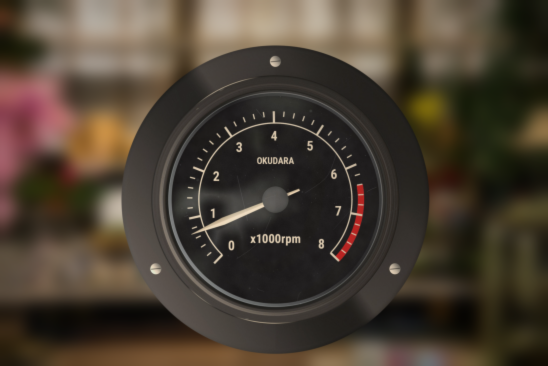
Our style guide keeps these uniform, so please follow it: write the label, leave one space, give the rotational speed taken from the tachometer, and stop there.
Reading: 700 rpm
